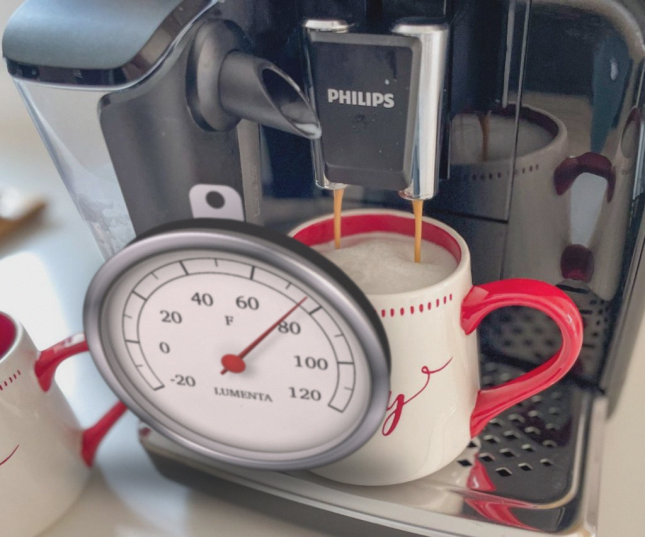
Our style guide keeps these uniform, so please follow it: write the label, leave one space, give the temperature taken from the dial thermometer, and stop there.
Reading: 75 °F
